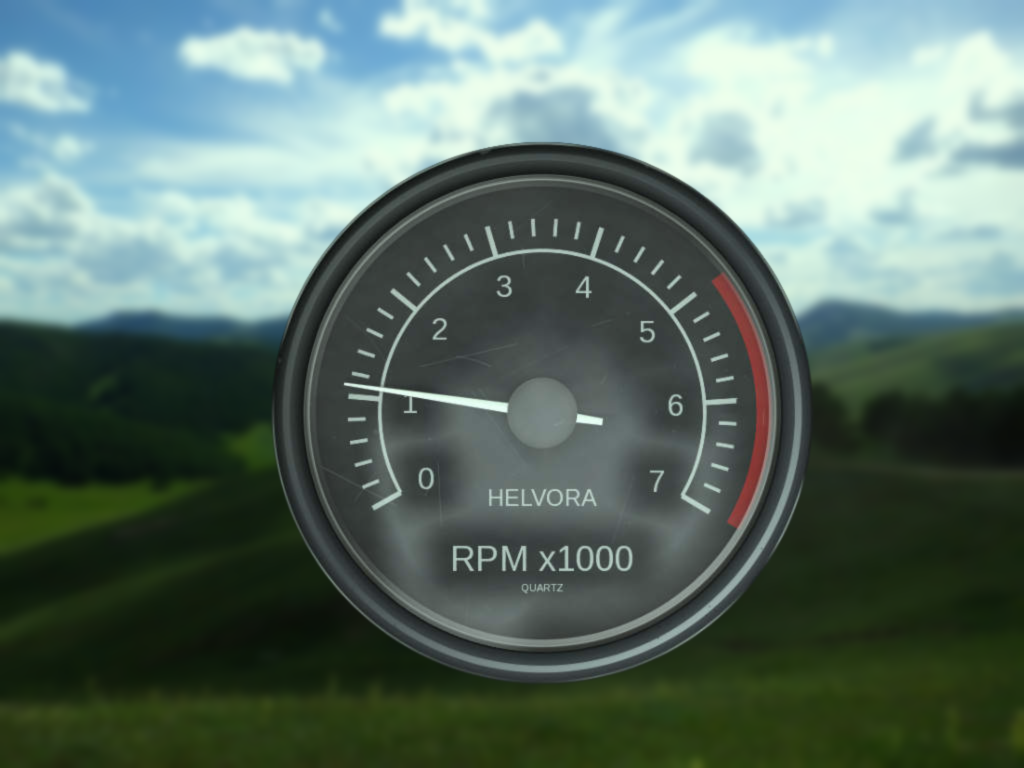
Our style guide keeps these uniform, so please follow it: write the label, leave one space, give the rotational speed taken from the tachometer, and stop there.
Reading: 1100 rpm
